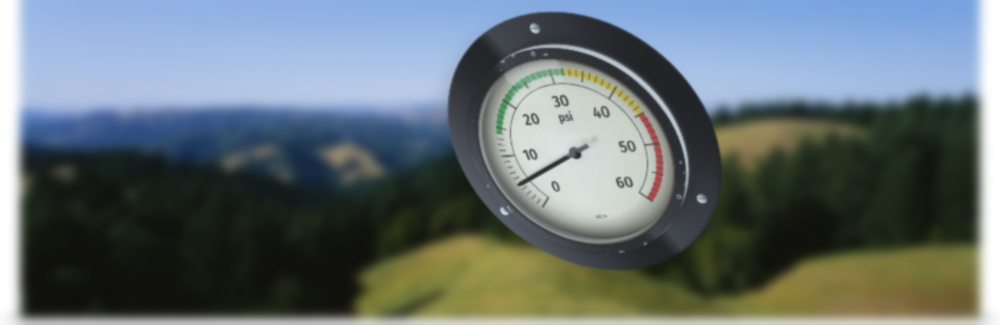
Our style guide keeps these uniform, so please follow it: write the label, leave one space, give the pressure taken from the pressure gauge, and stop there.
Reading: 5 psi
